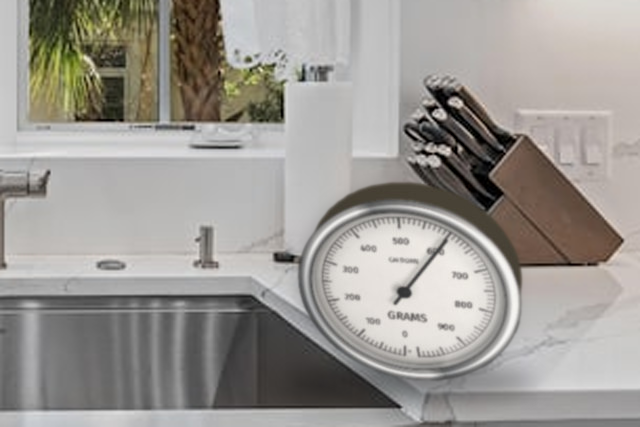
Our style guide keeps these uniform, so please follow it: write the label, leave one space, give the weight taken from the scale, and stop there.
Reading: 600 g
